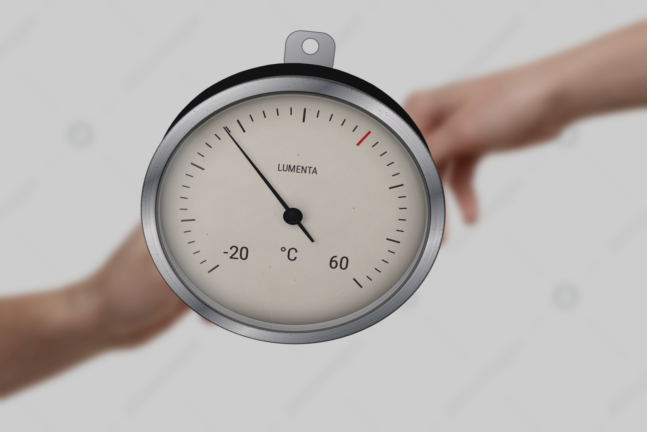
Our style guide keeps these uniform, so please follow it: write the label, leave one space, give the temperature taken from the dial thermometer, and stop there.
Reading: 8 °C
